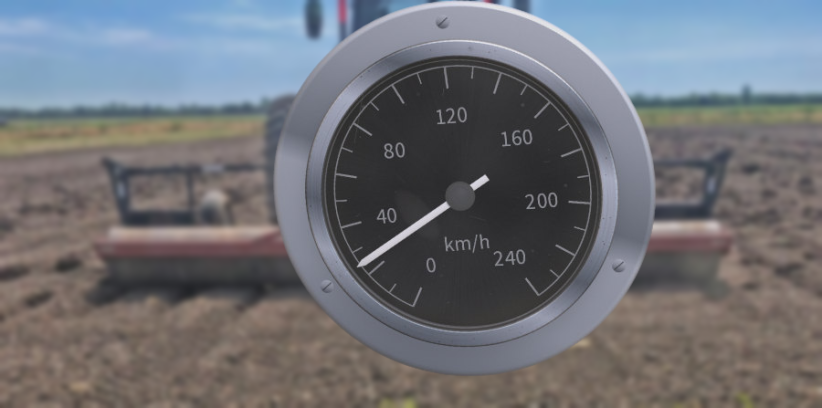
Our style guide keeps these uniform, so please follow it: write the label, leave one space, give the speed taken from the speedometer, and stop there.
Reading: 25 km/h
